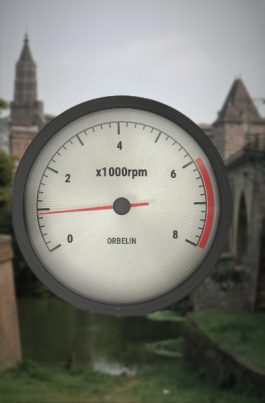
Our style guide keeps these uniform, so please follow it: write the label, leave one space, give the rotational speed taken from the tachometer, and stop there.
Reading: 900 rpm
